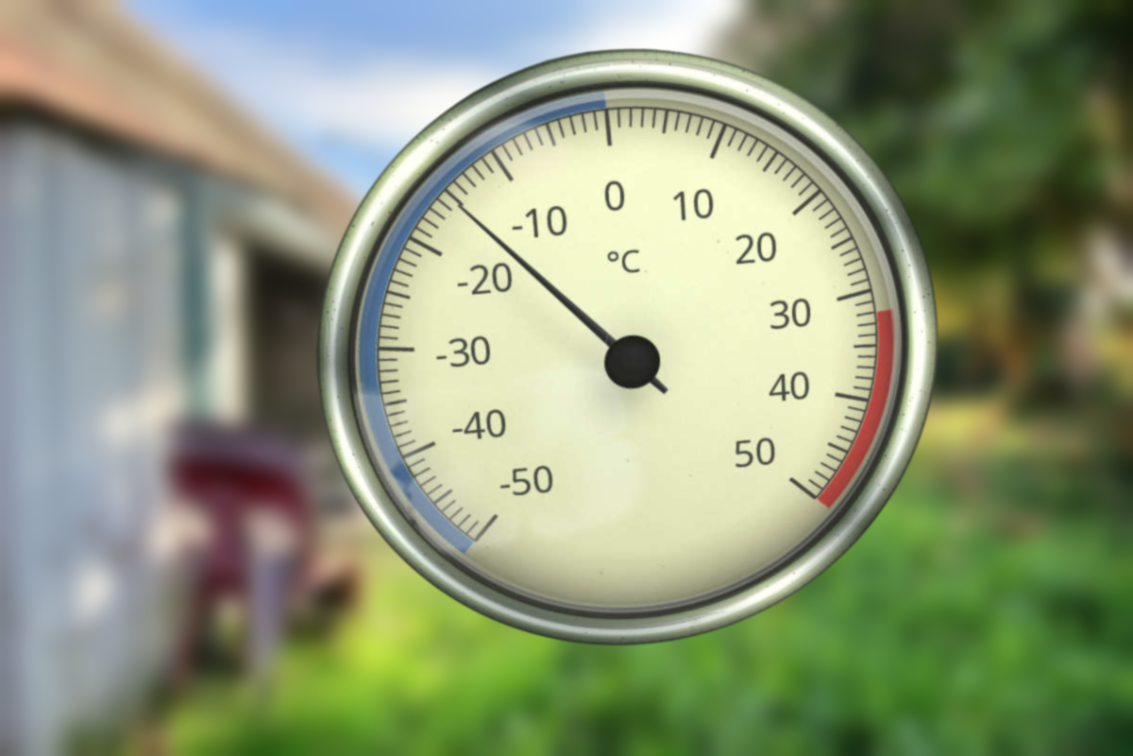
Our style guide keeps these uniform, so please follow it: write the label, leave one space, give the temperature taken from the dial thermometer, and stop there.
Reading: -15 °C
